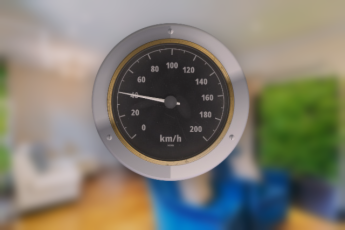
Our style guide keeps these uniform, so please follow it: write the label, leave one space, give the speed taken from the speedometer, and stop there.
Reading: 40 km/h
